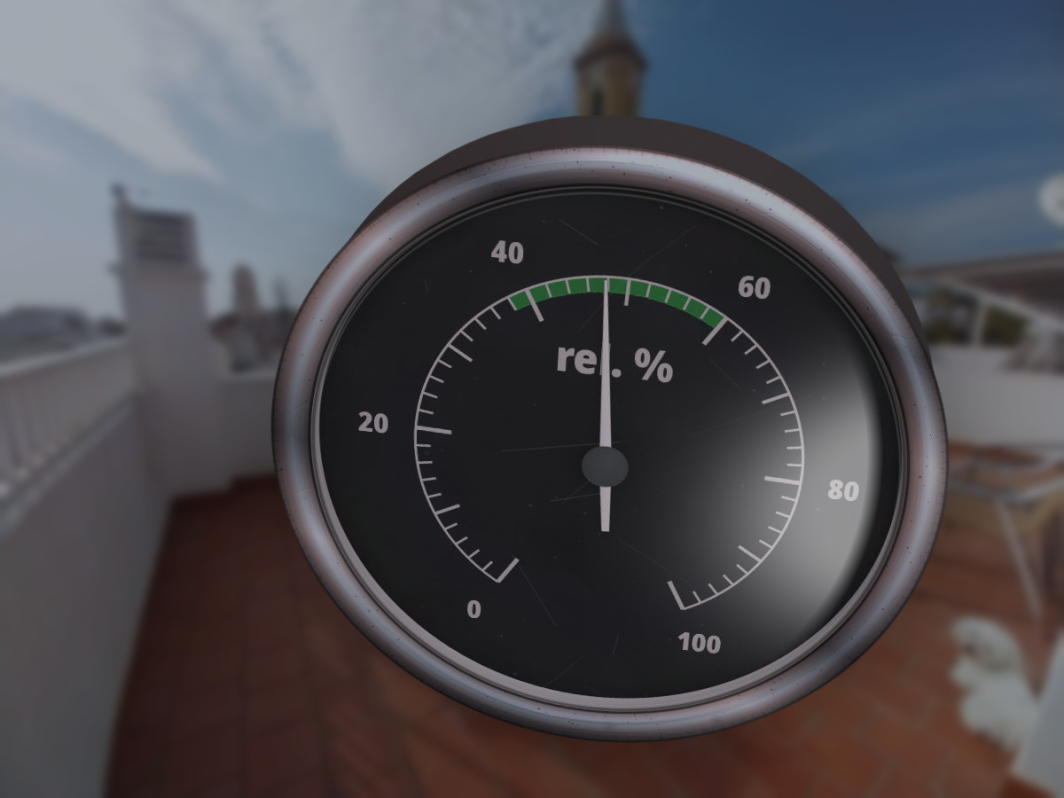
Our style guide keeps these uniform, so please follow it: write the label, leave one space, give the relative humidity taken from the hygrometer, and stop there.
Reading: 48 %
